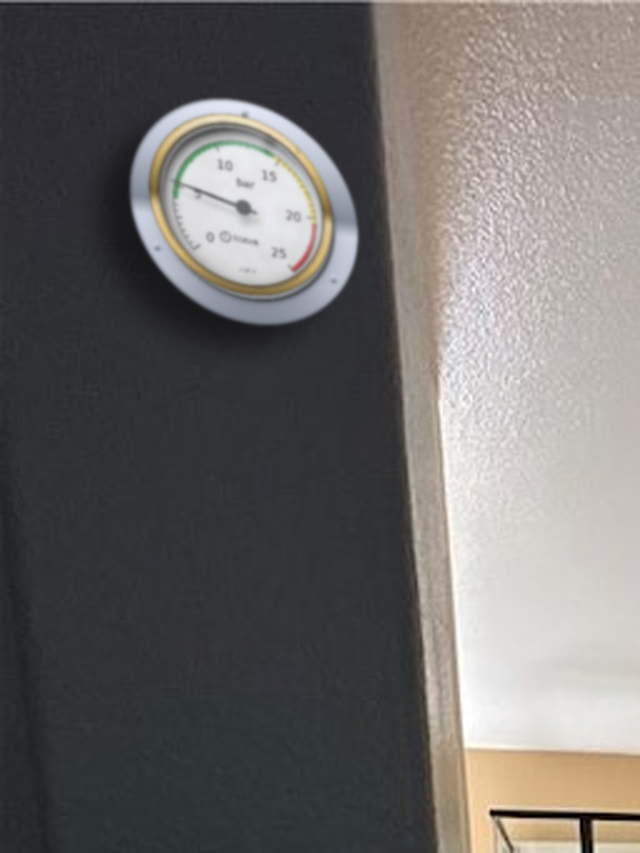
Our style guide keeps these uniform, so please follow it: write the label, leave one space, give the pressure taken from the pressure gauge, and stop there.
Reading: 5 bar
